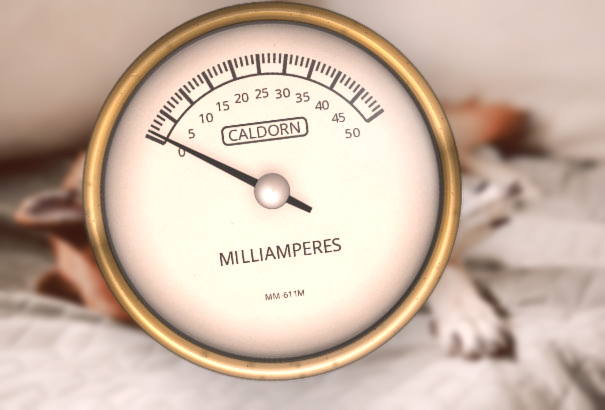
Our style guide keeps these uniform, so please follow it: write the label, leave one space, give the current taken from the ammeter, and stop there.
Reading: 1 mA
